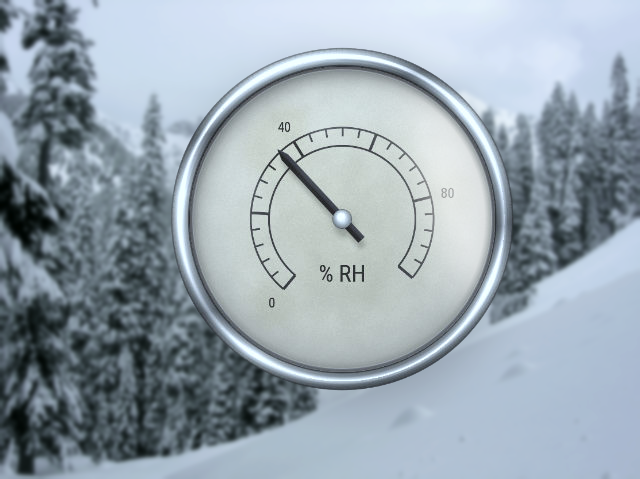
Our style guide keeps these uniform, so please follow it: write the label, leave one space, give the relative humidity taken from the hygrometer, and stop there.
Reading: 36 %
